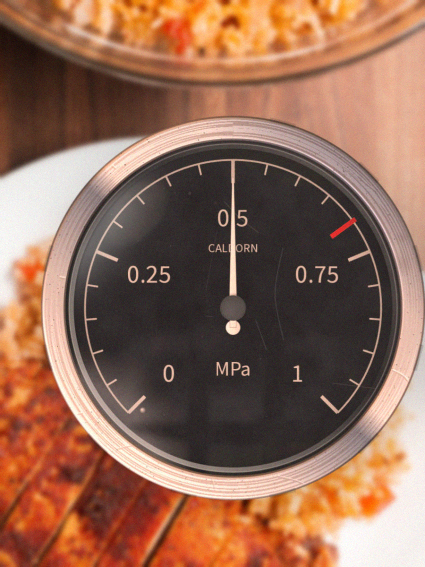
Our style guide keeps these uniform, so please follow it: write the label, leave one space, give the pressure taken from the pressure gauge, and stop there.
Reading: 0.5 MPa
